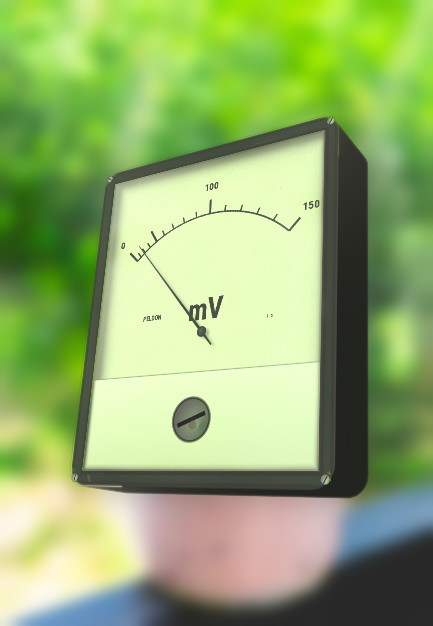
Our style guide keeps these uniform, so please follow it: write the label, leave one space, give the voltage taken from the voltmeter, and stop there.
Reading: 30 mV
